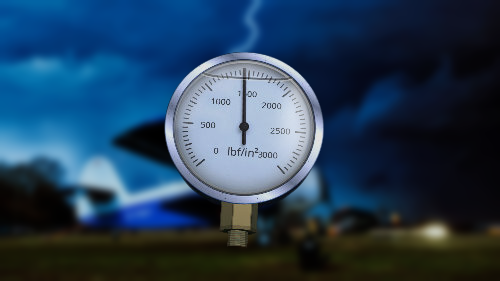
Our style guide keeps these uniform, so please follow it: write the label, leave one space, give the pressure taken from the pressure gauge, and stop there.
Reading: 1450 psi
